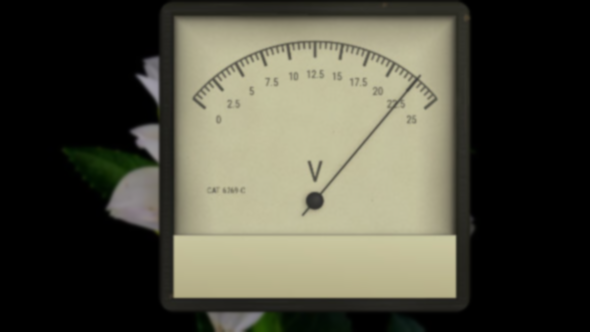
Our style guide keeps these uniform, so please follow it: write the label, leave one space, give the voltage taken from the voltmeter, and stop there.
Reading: 22.5 V
